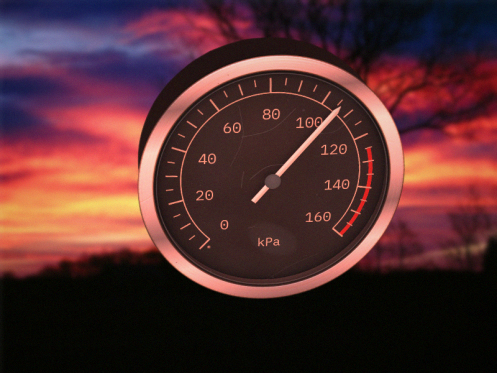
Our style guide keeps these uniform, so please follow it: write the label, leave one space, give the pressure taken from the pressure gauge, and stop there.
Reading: 105 kPa
